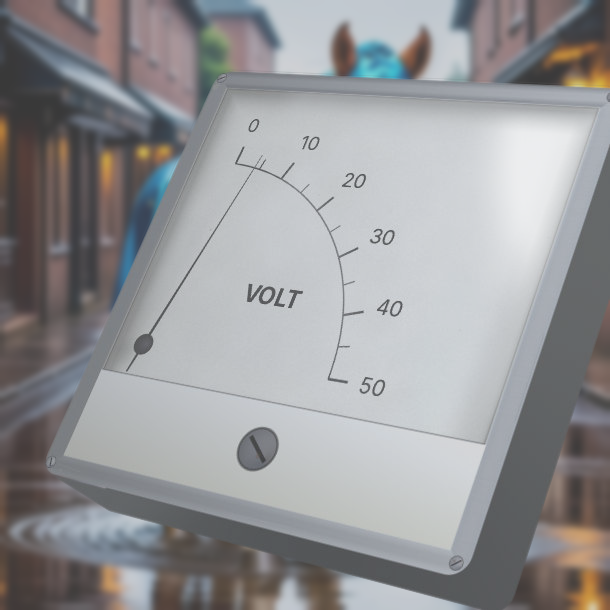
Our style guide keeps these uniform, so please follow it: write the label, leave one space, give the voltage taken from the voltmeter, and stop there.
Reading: 5 V
